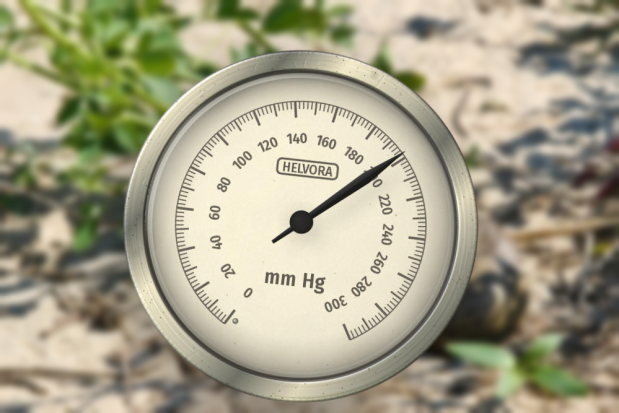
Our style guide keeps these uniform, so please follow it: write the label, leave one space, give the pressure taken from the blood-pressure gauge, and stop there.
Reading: 198 mmHg
